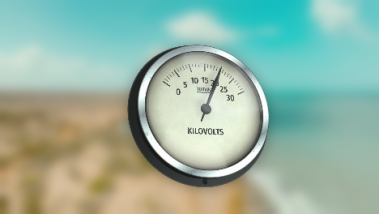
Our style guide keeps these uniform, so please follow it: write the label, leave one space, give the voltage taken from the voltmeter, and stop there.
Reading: 20 kV
